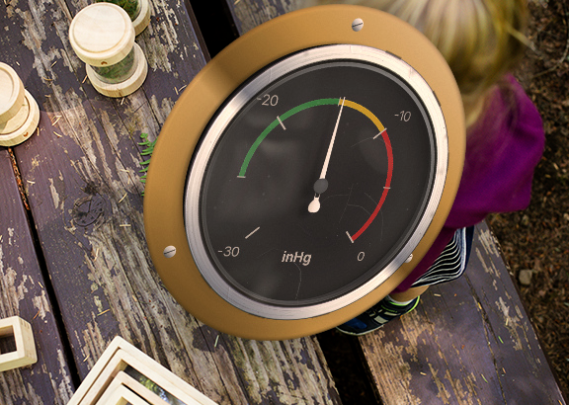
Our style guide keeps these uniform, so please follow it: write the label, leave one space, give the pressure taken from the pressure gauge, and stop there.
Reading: -15 inHg
